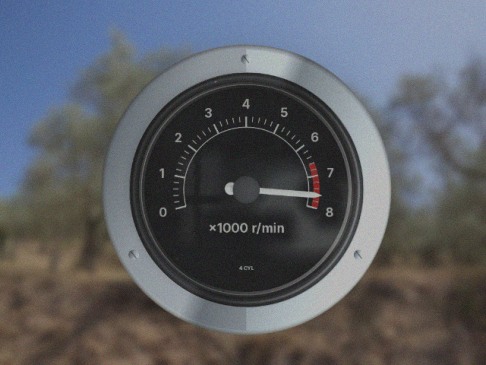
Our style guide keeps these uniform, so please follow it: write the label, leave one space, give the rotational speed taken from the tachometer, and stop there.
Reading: 7600 rpm
